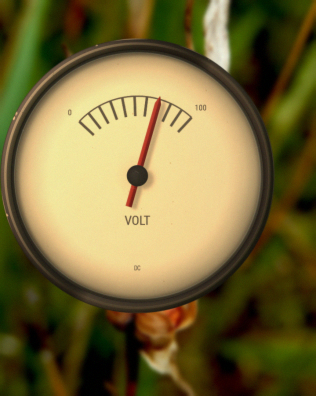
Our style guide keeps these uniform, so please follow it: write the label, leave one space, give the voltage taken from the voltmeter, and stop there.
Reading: 70 V
